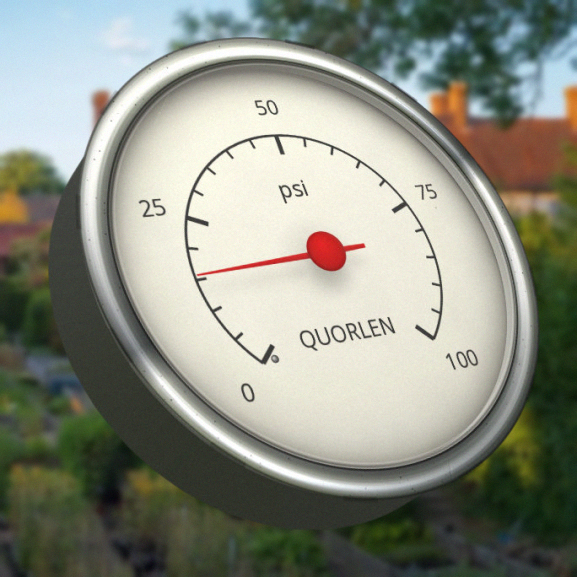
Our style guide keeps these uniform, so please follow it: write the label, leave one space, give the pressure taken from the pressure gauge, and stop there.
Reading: 15 psi
